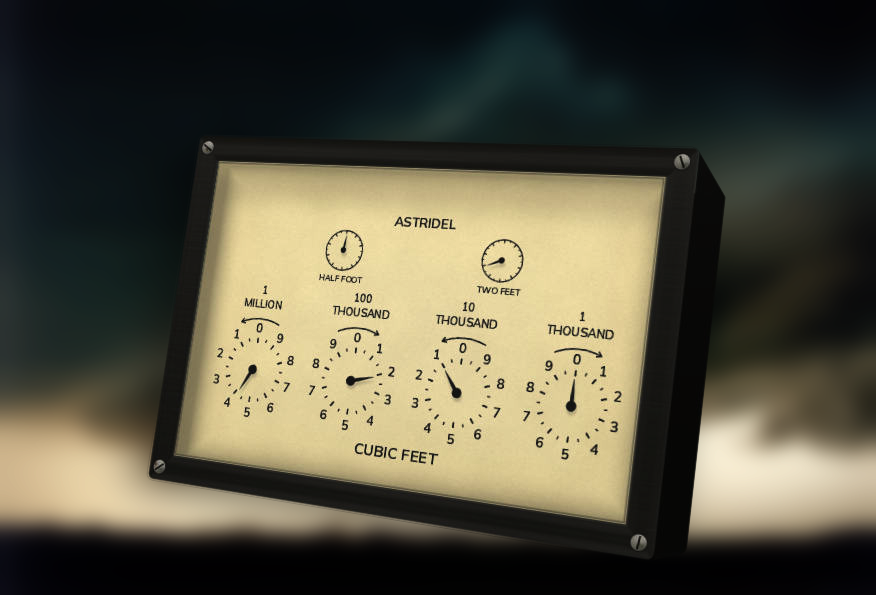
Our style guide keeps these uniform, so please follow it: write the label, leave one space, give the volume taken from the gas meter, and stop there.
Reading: 421000 ft³
